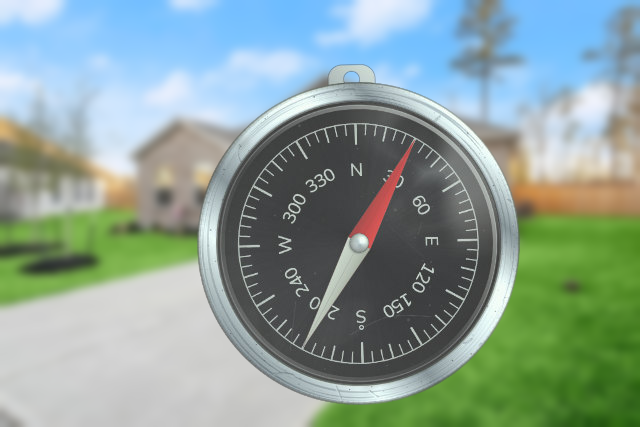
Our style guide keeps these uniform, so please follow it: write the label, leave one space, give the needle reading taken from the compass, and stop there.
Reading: 30 °
